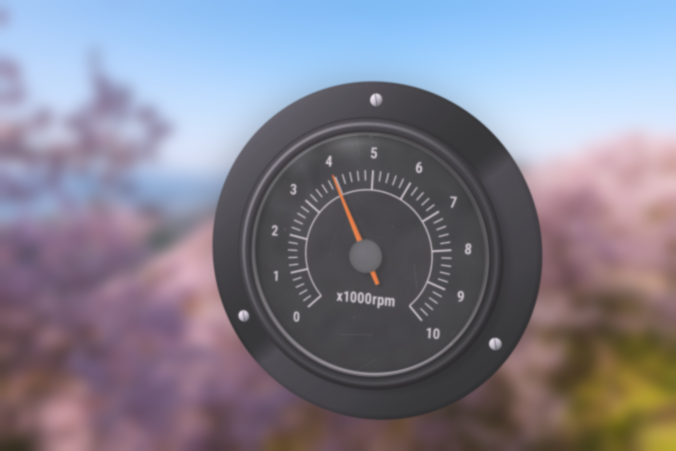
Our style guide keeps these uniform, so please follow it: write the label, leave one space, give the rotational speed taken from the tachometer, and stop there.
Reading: 4000 rpm
